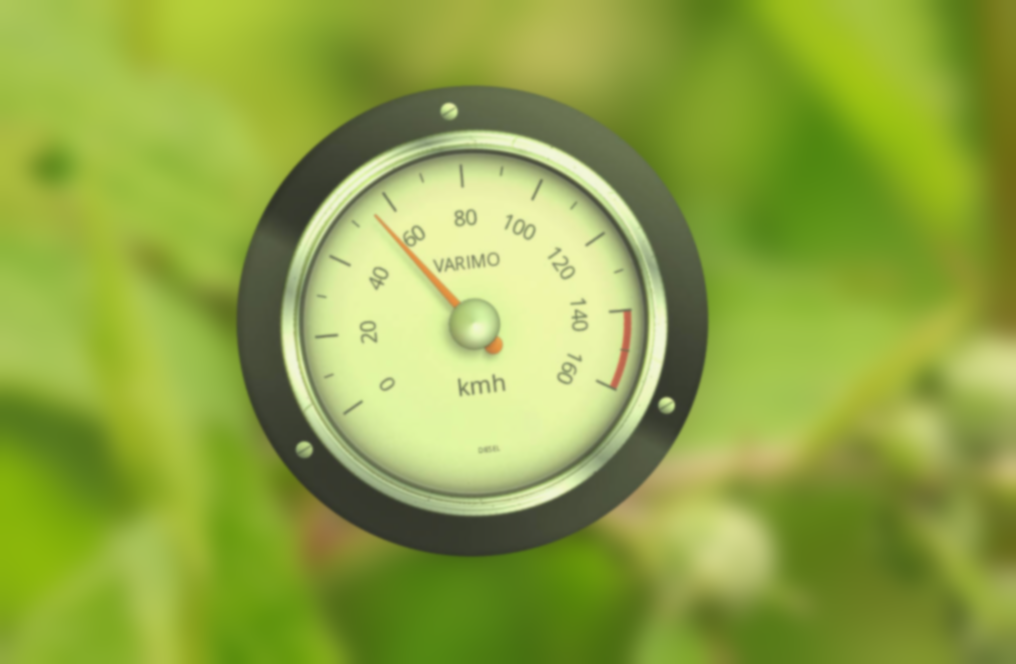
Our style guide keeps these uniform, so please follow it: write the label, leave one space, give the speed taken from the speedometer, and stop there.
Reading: 55 km/h
